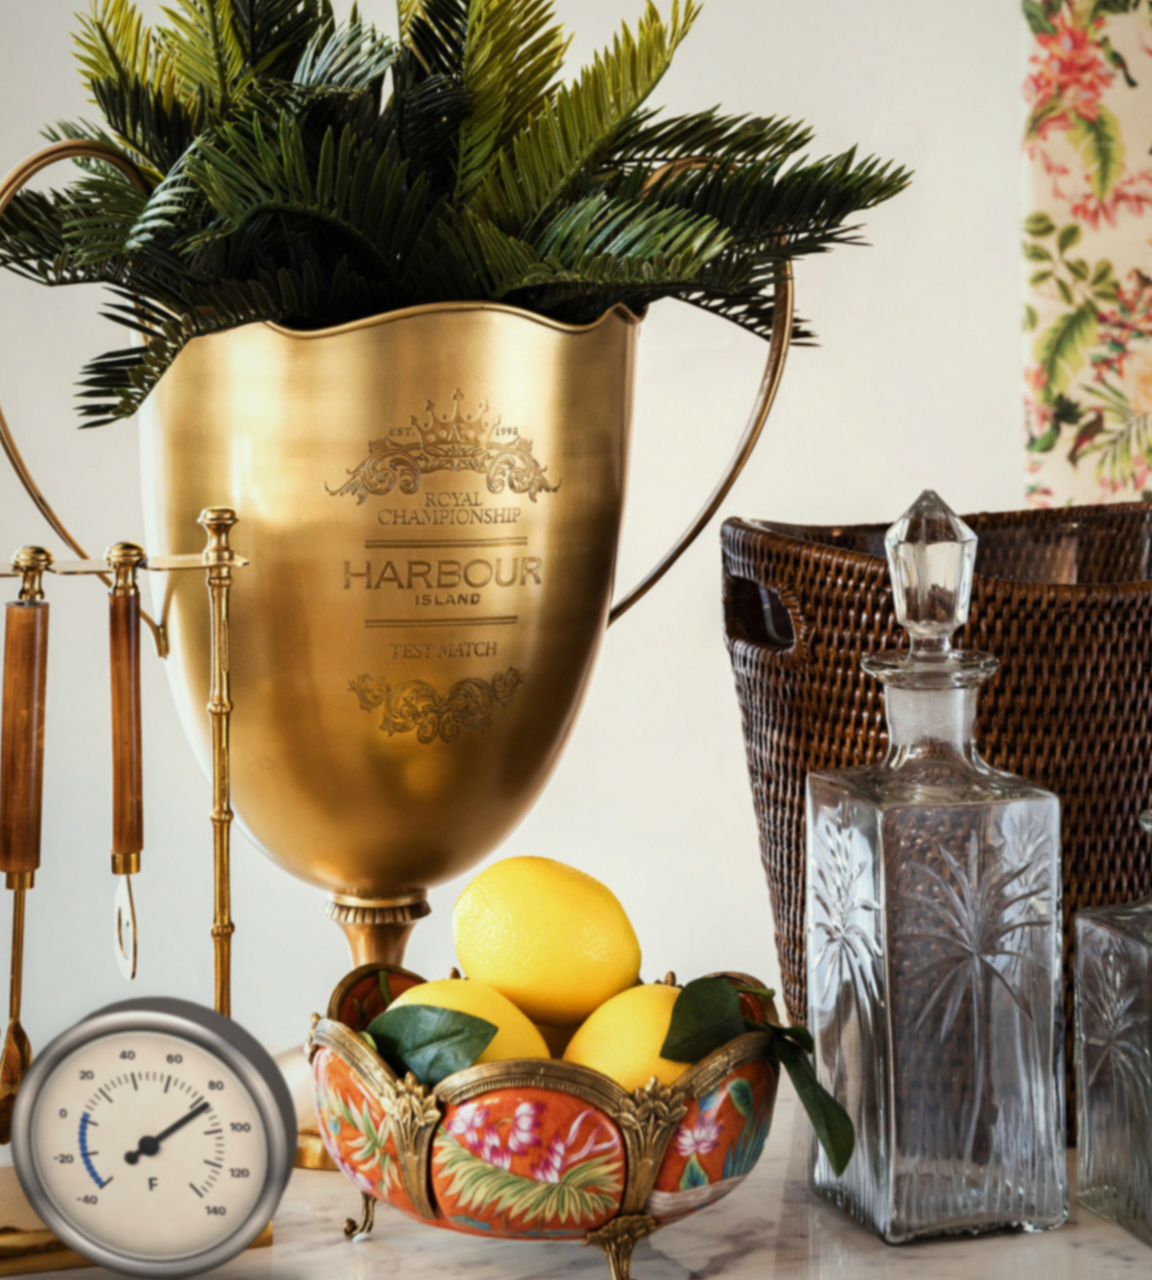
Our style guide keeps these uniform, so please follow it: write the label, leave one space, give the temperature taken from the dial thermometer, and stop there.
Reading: 84 °F
